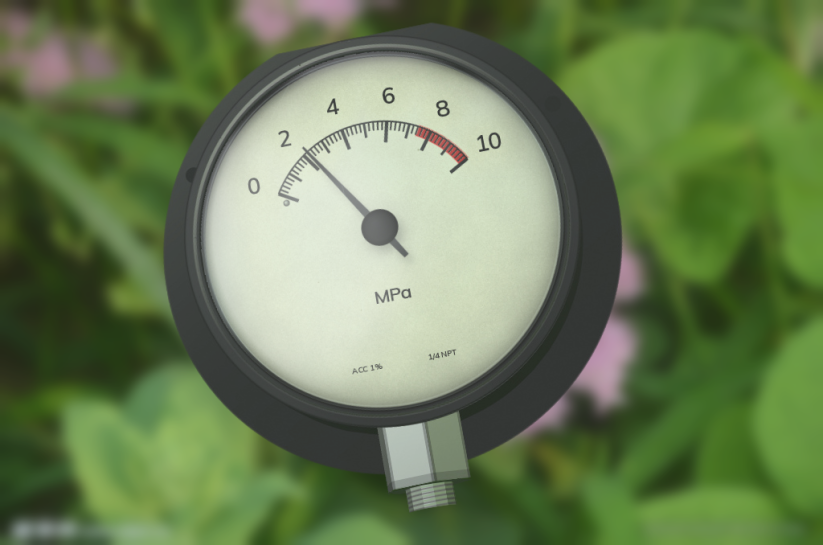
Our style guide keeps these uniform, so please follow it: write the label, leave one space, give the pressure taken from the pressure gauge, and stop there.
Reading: 2.2 MPa
